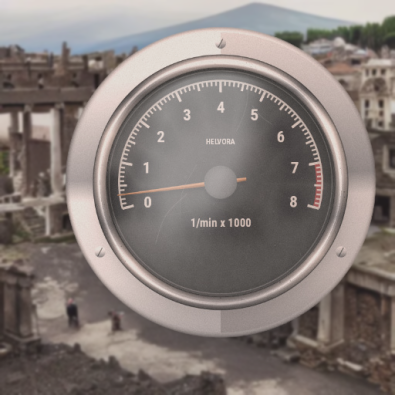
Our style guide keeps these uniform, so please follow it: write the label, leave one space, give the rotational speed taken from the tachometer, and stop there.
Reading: 300 rpm
